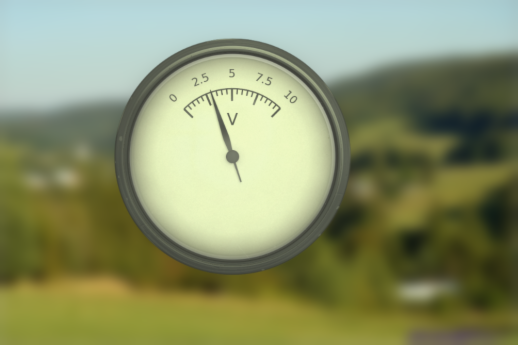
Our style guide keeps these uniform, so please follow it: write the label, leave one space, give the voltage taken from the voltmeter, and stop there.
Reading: 3 V
